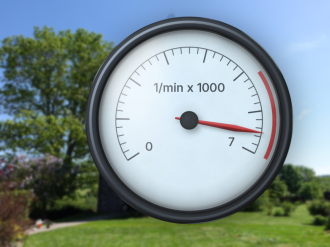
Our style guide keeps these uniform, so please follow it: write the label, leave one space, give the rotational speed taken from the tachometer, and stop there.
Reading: 6500 rpm
